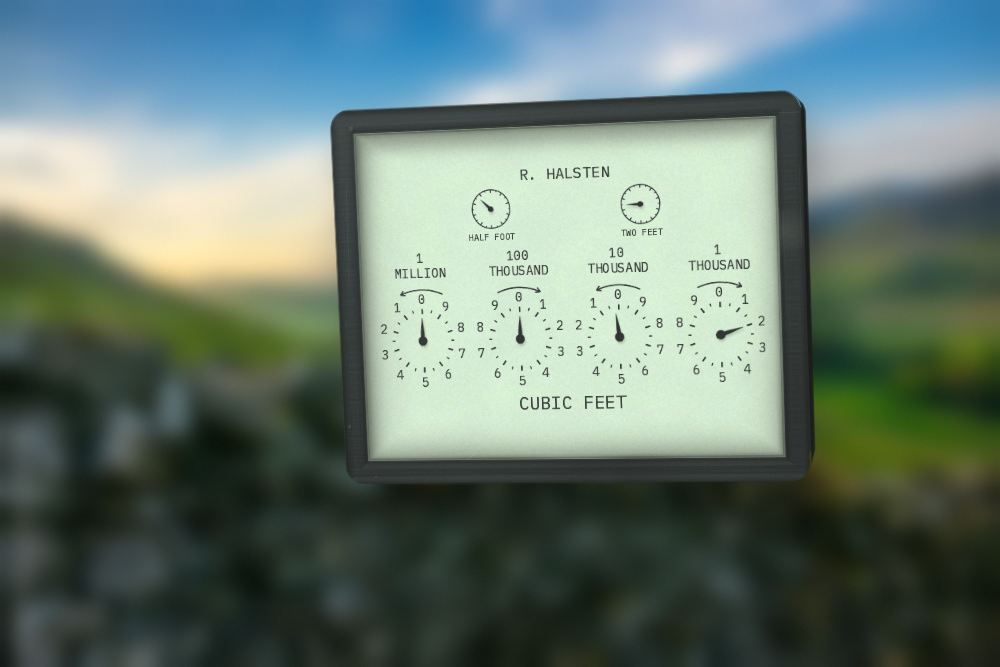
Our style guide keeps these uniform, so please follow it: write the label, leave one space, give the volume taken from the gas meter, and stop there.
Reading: 200 ft³
